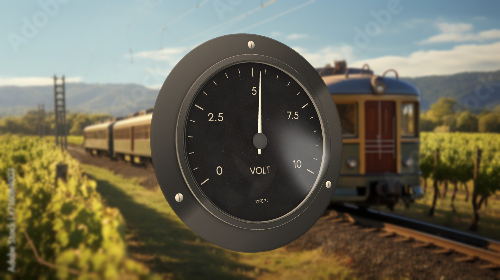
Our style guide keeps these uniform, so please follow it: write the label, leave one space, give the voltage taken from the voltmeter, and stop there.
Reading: 5.25 V
